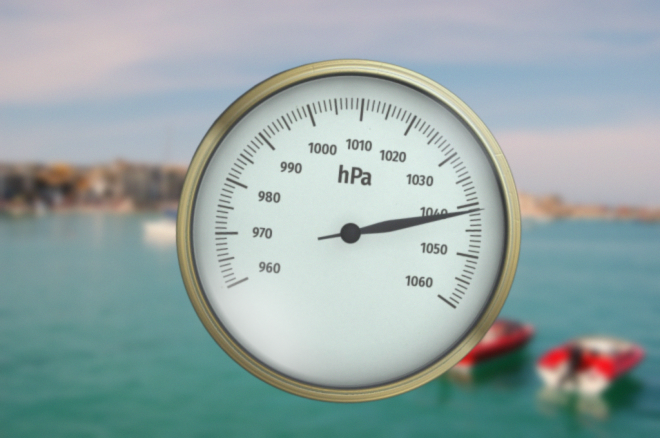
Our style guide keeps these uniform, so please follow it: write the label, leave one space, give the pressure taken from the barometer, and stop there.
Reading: 1041 hPa
